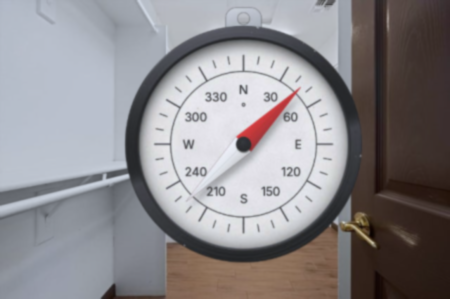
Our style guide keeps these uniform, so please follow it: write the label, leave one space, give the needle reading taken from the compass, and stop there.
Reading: 45 °
